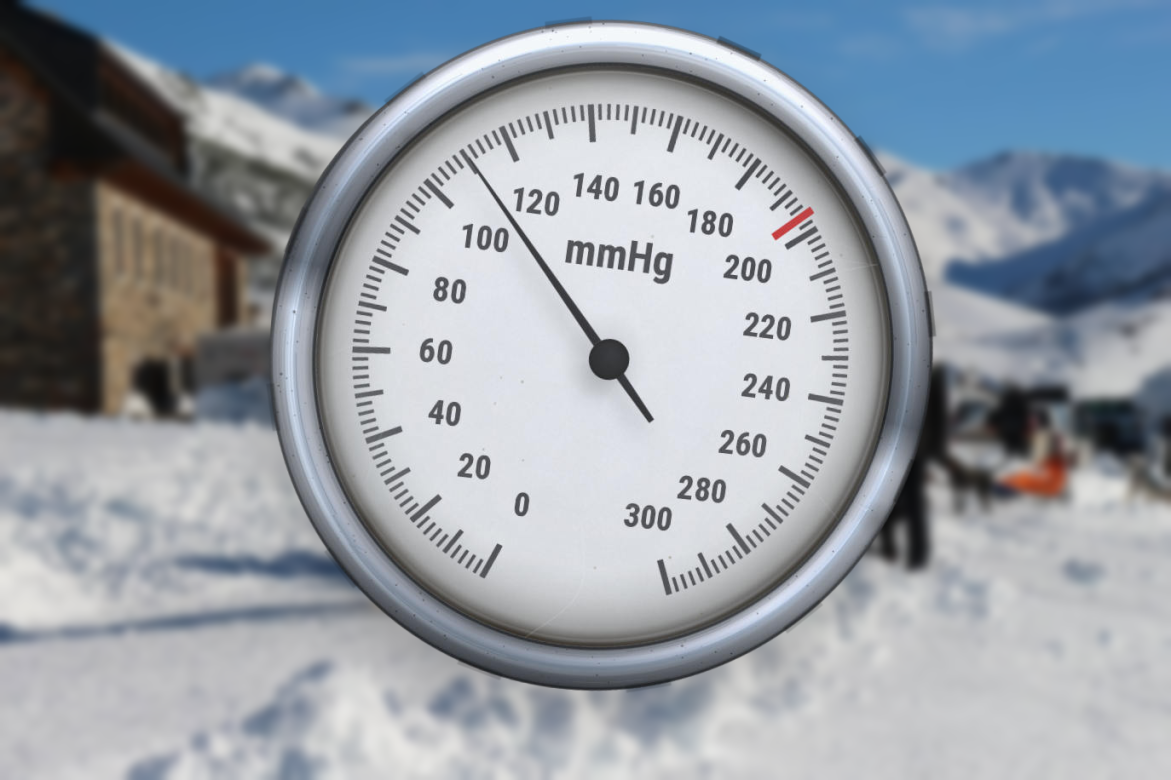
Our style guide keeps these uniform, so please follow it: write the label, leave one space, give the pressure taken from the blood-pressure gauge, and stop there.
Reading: 110 mmHg
